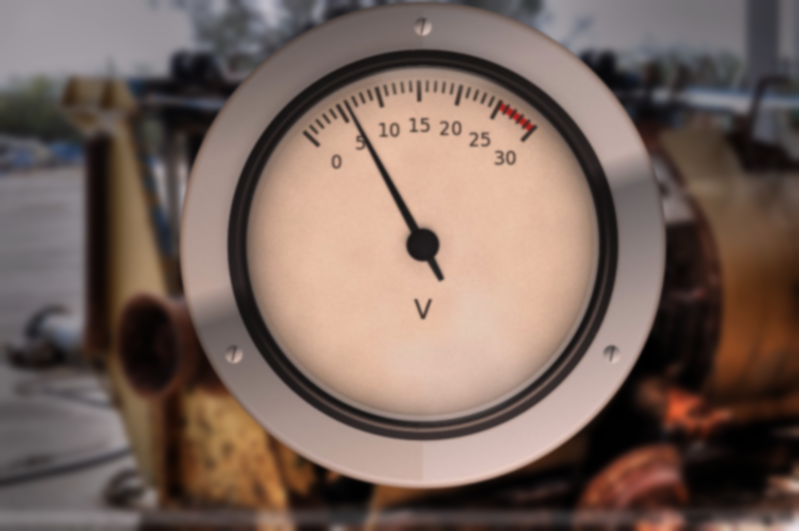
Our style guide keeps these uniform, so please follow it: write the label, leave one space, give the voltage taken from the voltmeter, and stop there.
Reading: 6 V
